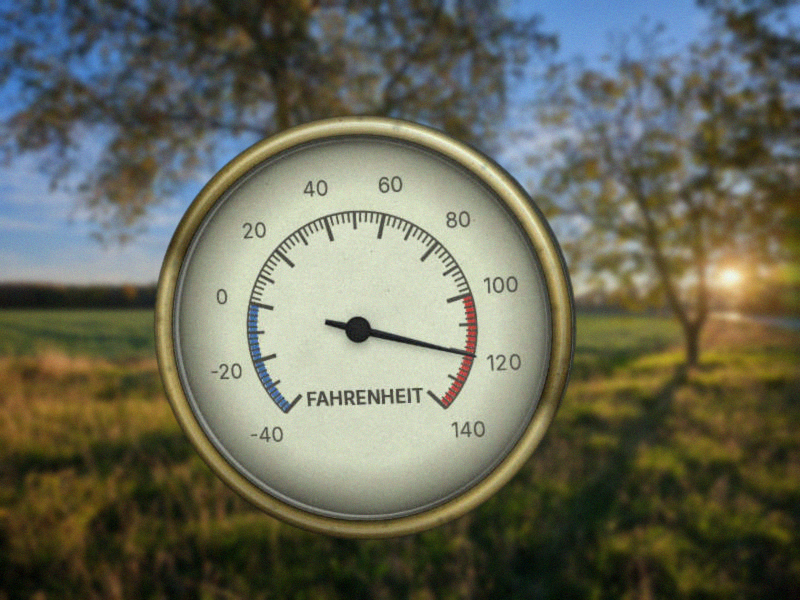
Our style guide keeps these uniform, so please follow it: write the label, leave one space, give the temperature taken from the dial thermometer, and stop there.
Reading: 120 °F
